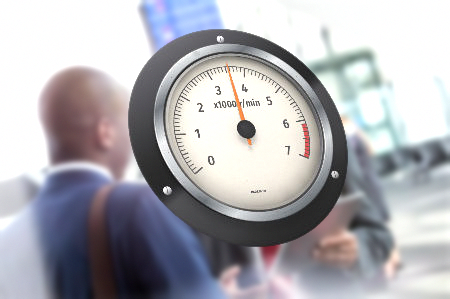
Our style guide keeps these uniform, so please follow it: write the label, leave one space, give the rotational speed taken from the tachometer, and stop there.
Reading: 3500 rpm
